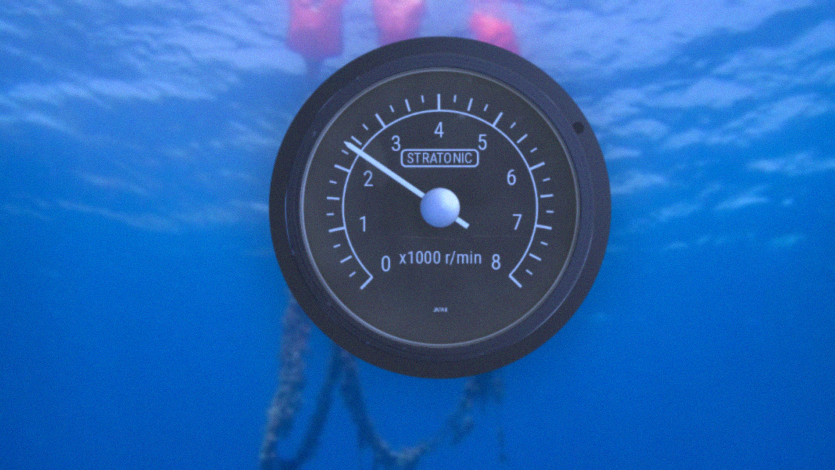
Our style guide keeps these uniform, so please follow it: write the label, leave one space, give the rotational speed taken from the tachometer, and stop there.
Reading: 2375 rpm
